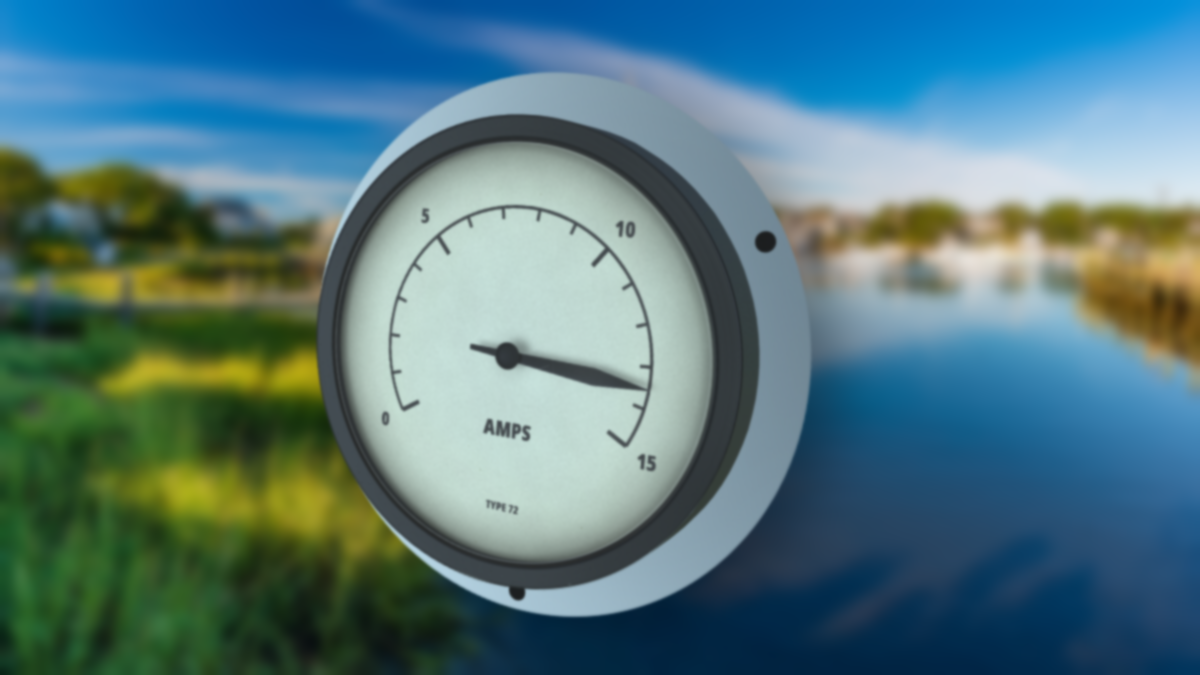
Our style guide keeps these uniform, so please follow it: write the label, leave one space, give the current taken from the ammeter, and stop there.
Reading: 13.5 A
